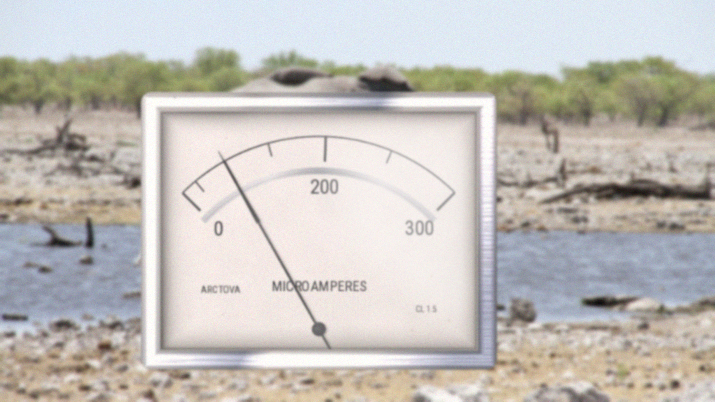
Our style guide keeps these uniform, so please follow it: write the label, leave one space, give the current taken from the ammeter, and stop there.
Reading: 100 µA
